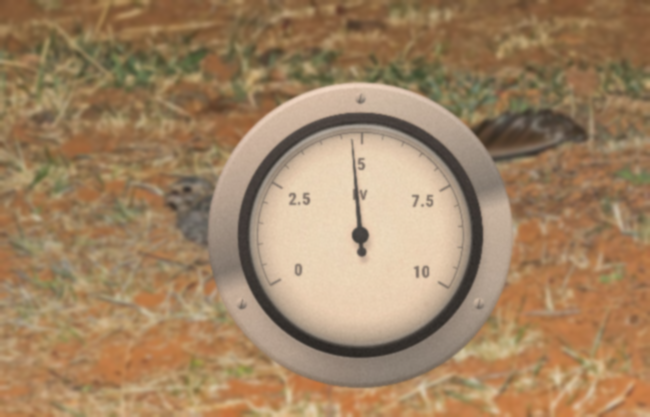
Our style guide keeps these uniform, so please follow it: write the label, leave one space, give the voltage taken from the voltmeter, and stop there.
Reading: 4.75 kV
